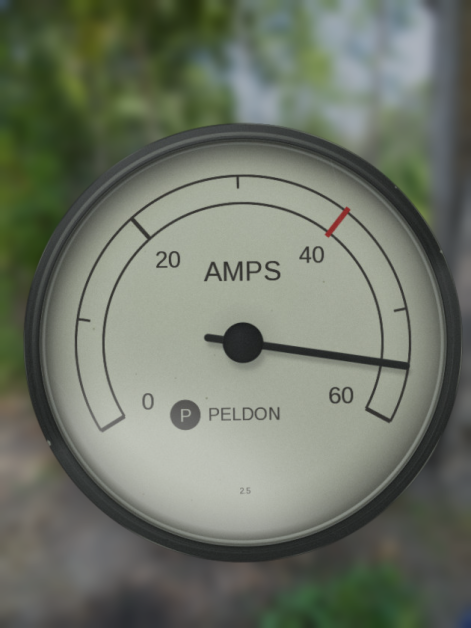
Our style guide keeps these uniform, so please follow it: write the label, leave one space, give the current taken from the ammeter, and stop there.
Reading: 55 A
